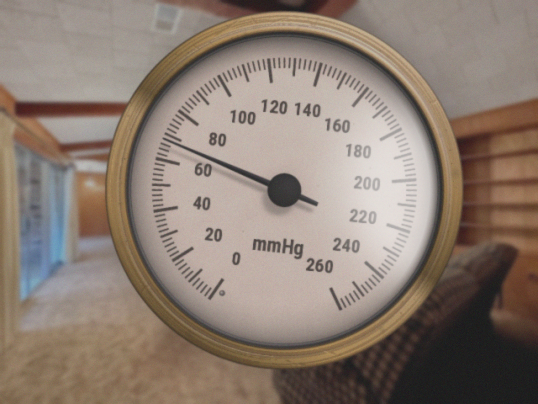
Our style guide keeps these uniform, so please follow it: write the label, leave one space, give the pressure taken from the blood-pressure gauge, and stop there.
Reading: 68 mmHg
